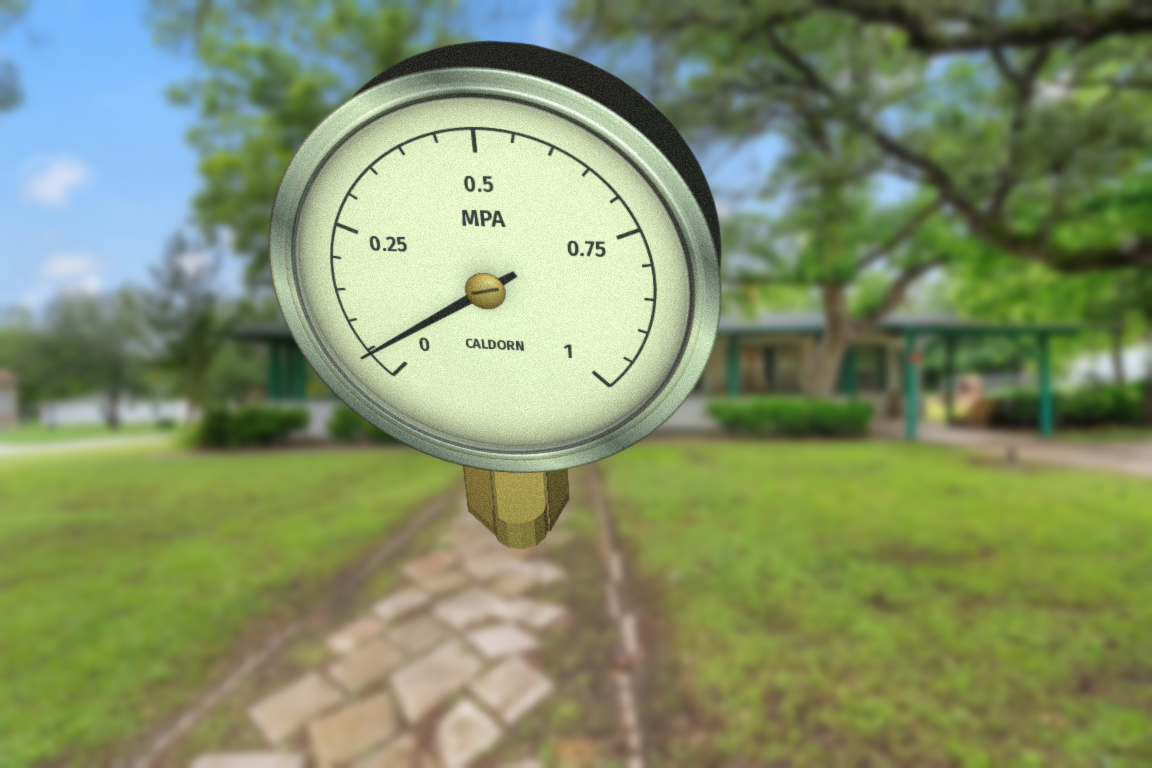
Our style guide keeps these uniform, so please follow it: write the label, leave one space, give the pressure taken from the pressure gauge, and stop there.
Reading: 0.05 MPa
